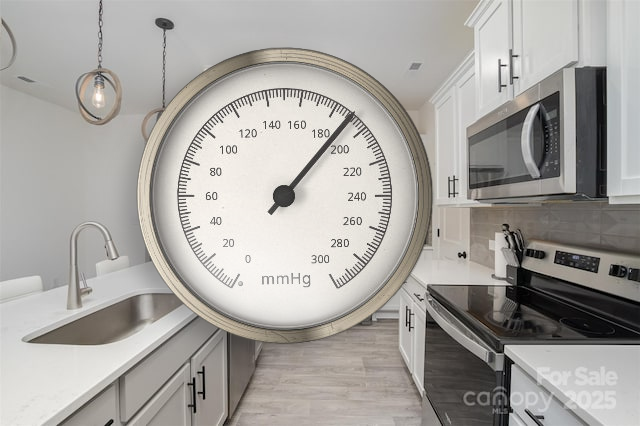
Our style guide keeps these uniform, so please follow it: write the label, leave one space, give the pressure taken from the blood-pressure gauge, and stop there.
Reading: 190 mmHg
